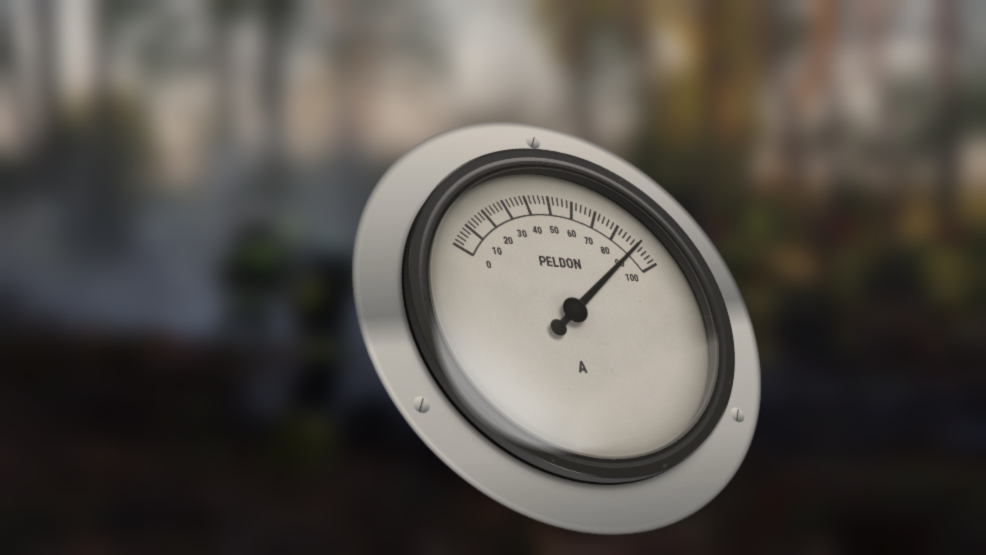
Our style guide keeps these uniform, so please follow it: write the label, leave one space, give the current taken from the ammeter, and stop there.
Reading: 90 A
